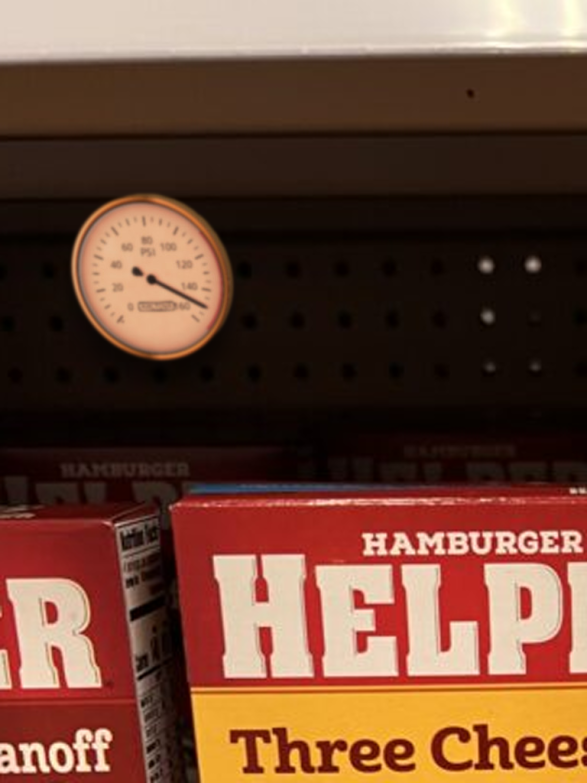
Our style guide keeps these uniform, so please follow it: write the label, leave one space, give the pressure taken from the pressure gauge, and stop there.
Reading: 150 psi
